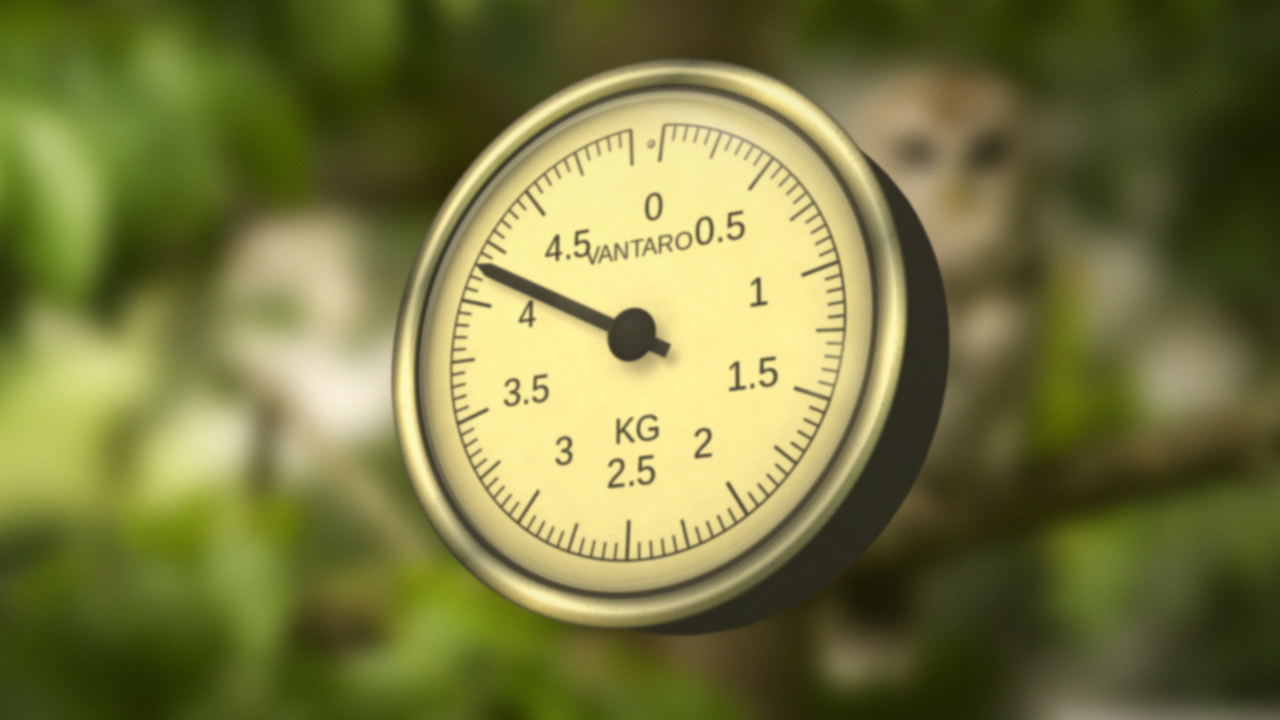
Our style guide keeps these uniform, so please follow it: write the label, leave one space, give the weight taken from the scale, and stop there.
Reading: 4.15 kg
